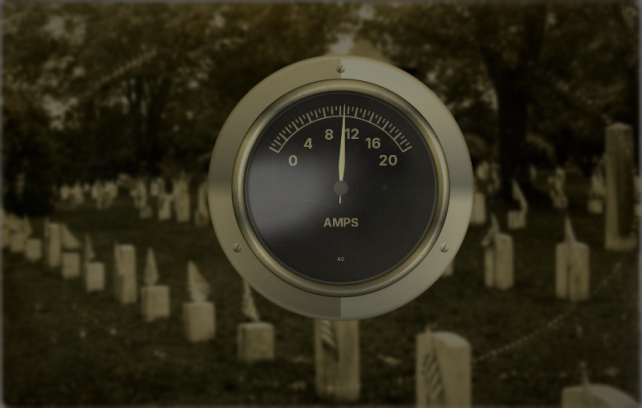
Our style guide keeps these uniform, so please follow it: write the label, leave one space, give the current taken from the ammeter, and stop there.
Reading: 10.5 A
